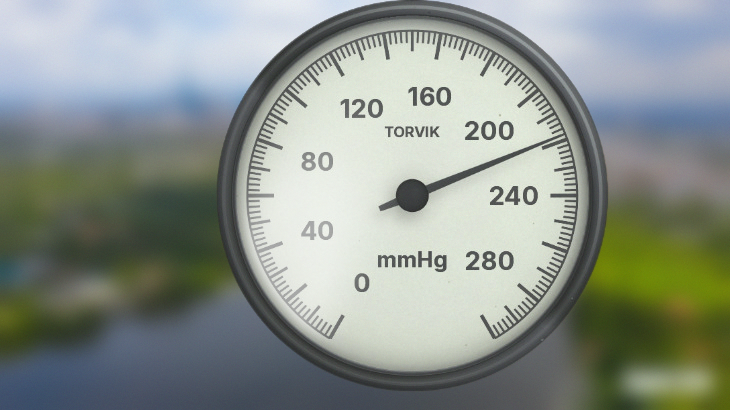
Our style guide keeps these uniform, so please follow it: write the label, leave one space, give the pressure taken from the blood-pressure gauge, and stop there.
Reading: 218 mmHg
